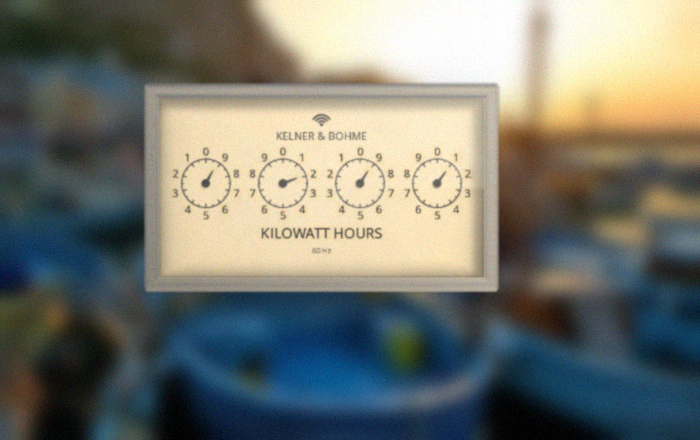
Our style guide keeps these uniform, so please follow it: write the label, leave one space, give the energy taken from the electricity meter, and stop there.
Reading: 9191 kWh
